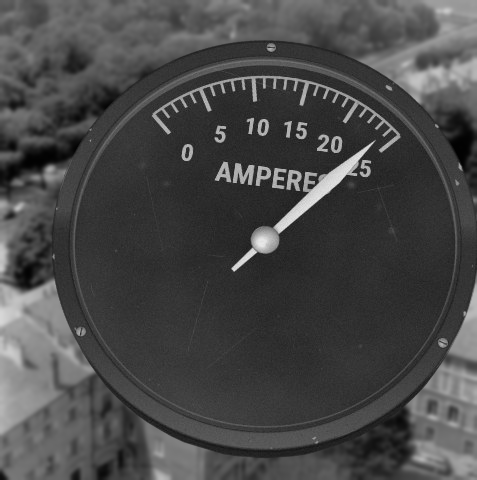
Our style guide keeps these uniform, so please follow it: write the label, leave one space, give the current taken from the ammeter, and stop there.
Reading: 24 A
